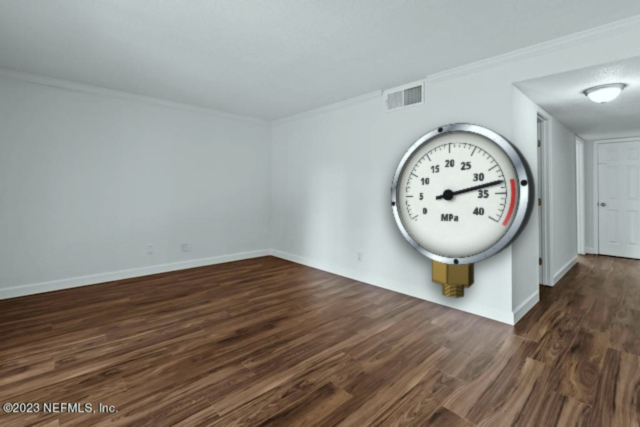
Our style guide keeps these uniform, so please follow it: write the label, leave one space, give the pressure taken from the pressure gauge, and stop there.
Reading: 33 MPa
